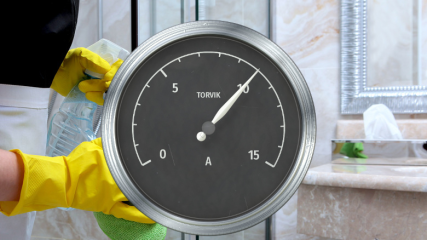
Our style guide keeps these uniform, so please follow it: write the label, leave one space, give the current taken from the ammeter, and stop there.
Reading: 10 A
